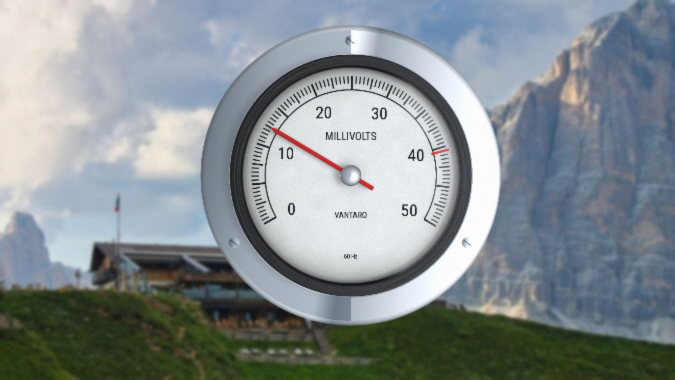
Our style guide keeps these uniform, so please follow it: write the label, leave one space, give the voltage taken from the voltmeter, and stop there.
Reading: 12.5 mV
